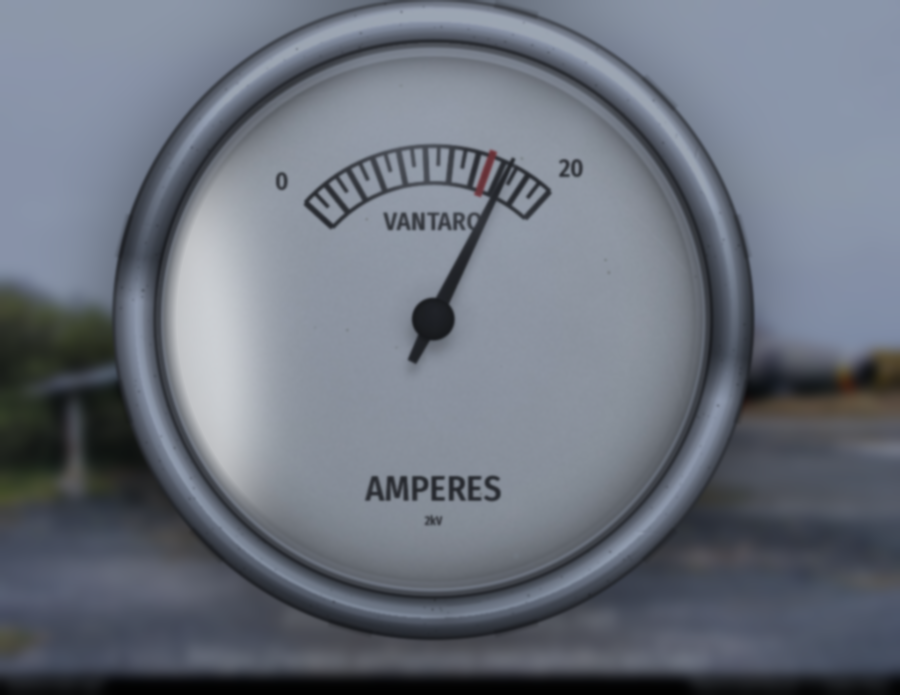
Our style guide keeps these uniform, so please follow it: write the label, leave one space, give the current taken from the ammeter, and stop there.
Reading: 16.5 A
